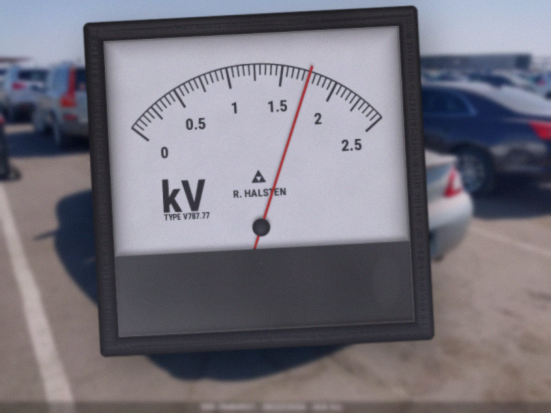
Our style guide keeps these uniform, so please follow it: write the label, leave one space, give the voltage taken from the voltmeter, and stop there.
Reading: 1.75 kV
